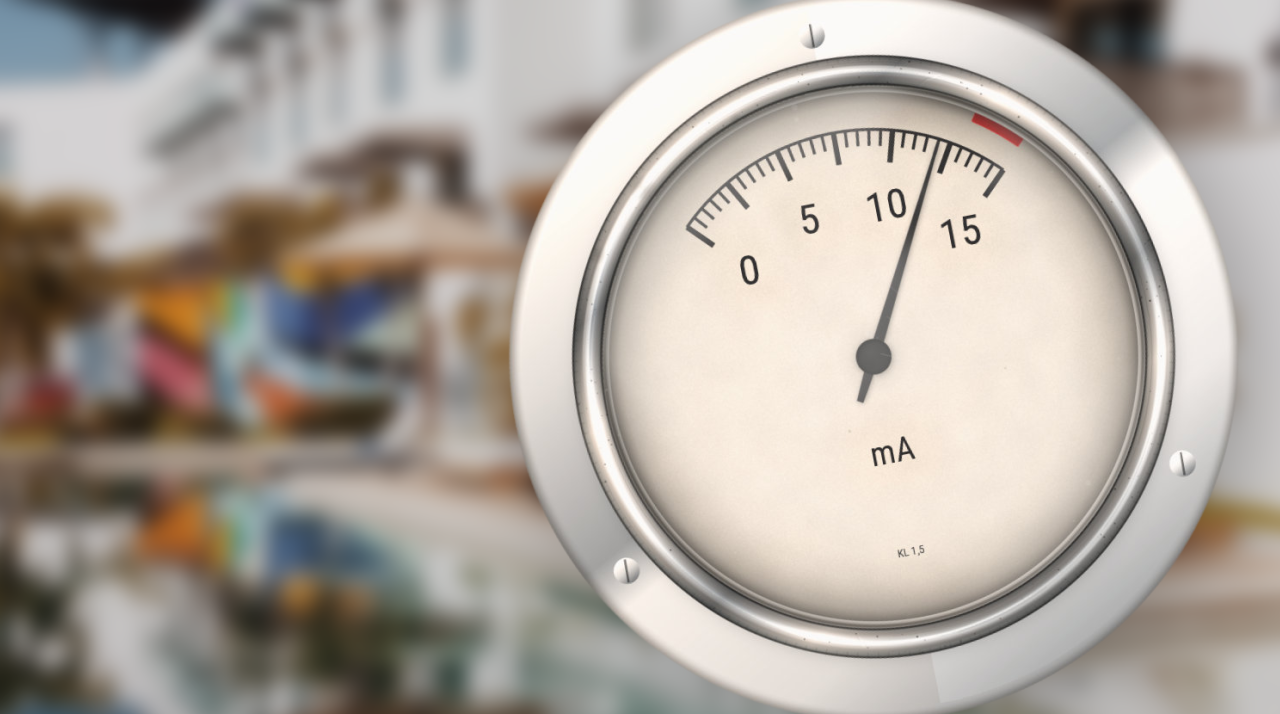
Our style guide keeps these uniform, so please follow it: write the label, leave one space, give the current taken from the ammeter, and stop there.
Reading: 12 mA
